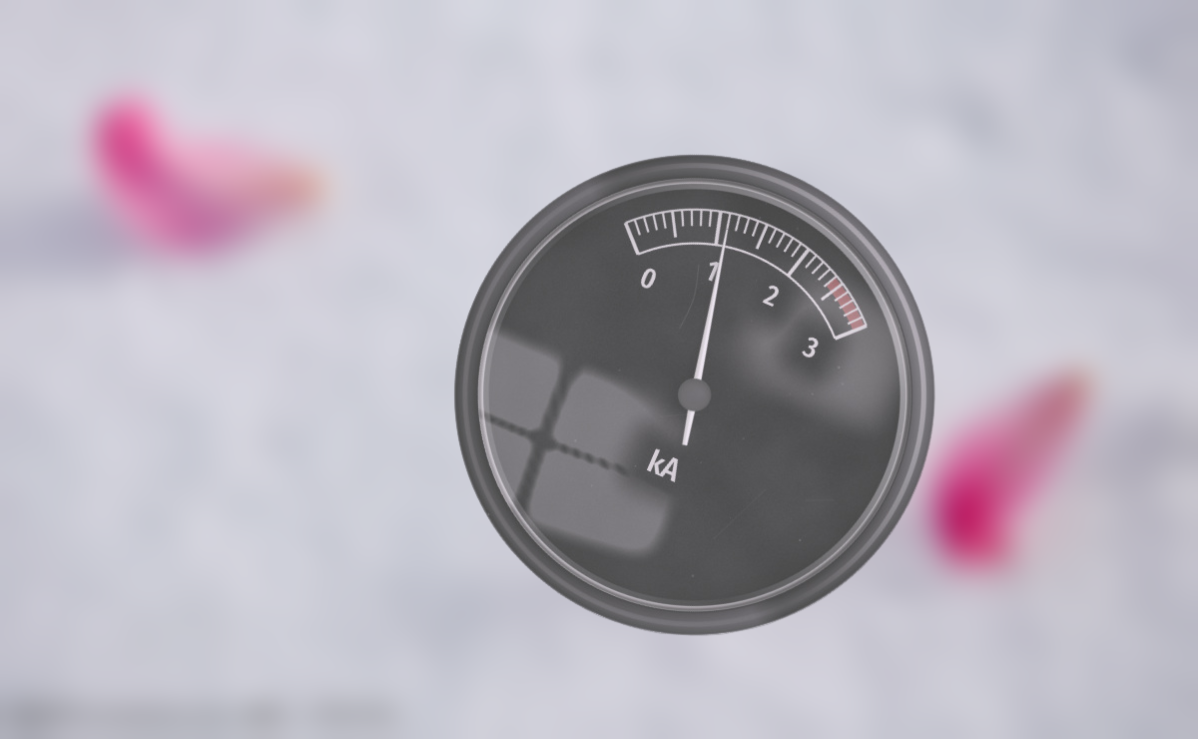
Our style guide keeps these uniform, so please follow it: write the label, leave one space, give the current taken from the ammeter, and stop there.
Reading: 1.1 kA
